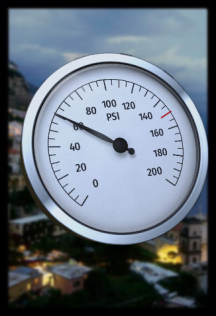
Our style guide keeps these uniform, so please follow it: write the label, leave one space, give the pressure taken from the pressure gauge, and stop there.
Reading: 60 psi
